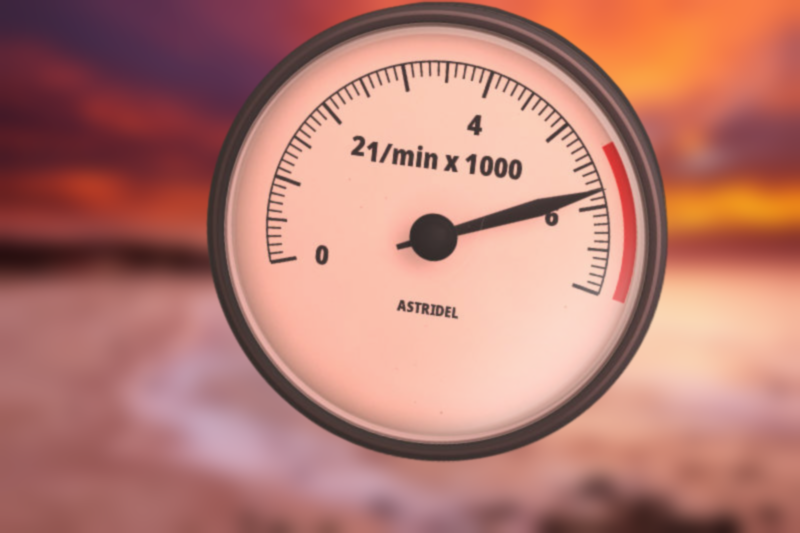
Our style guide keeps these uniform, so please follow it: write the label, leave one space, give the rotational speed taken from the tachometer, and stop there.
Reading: 5800 rpm
